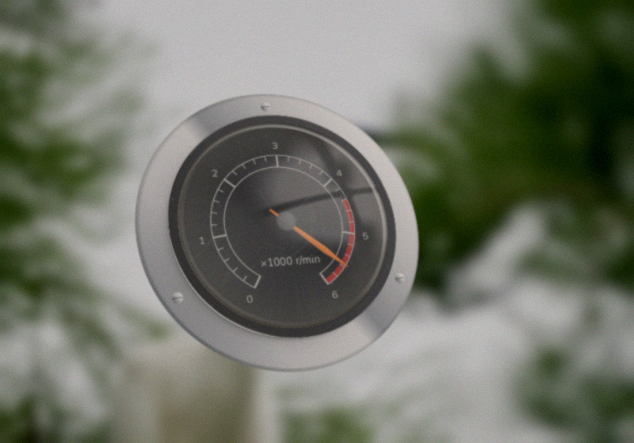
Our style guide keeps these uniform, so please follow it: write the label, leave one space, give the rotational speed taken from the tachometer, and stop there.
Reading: 5600 rpm
